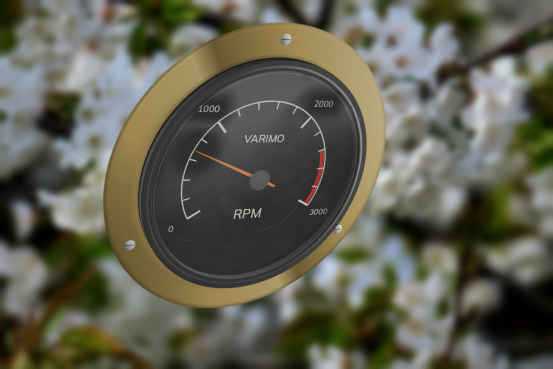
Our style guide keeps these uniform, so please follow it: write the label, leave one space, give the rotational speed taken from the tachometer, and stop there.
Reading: 700 rpm
